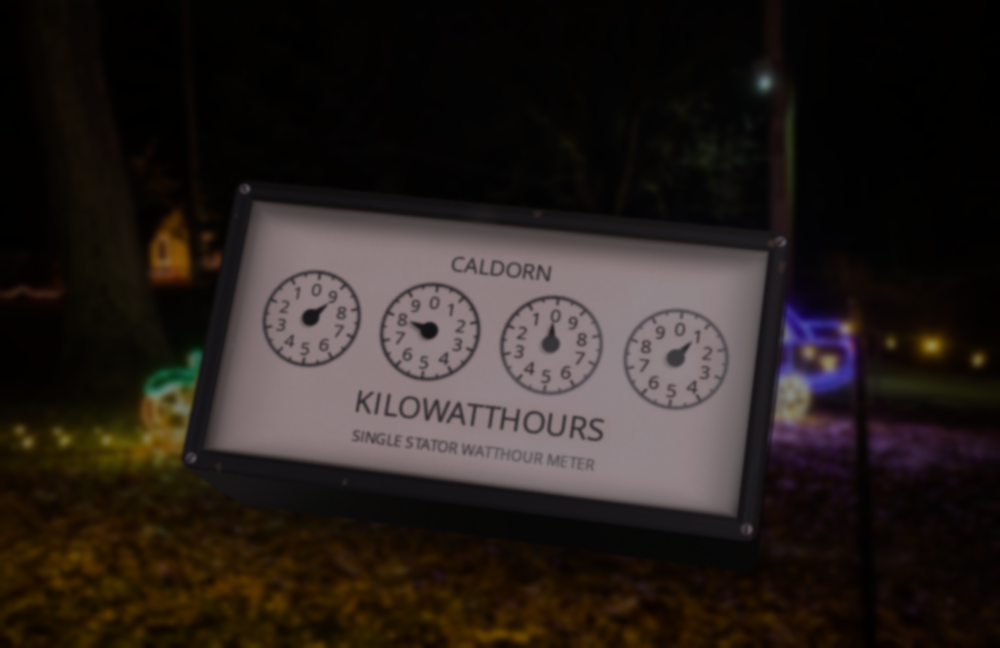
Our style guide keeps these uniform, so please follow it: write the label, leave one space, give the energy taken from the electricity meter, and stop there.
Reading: 8801 kWh
